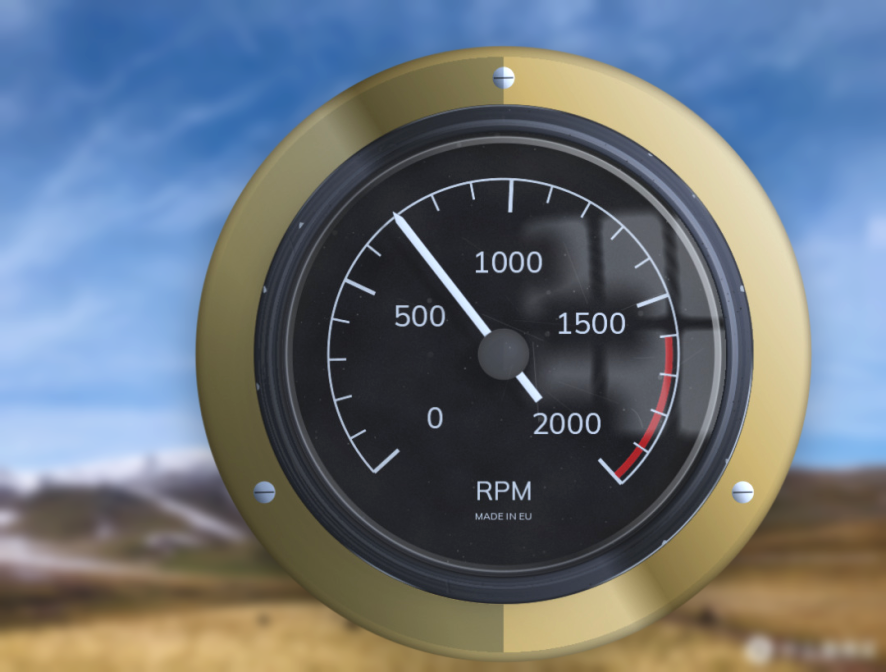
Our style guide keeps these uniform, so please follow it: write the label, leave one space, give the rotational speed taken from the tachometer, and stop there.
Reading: 700 rpm
